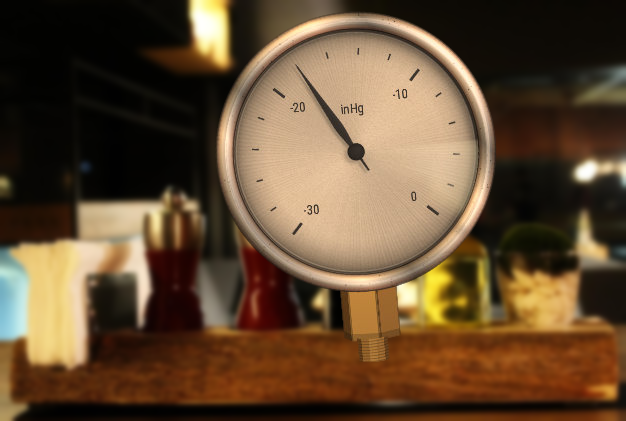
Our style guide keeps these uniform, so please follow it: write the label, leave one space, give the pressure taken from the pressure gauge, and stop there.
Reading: -18 inHg
